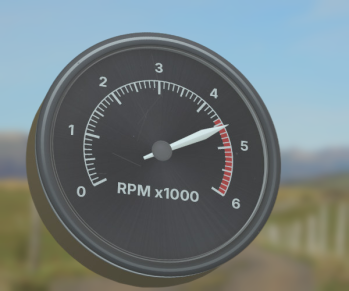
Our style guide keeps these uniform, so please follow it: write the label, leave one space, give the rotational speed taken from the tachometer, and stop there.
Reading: 4600 rpm
